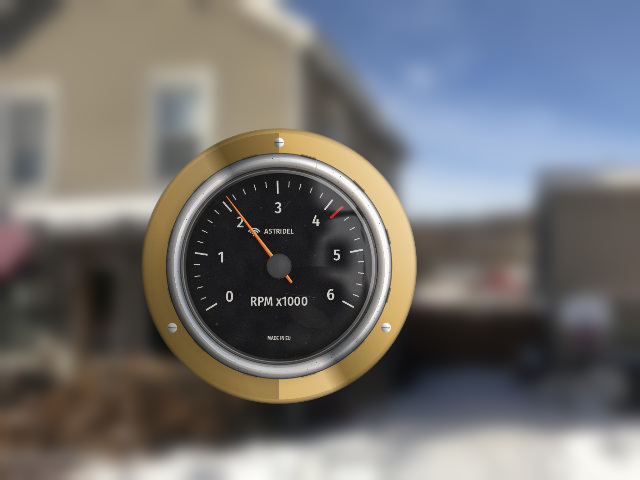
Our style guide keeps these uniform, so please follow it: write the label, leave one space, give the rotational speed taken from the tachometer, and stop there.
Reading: 2100 rpm
